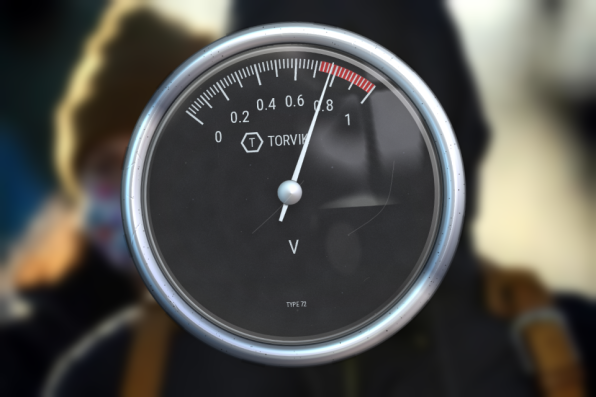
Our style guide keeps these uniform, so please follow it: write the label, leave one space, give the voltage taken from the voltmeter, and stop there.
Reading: 0.78 V
